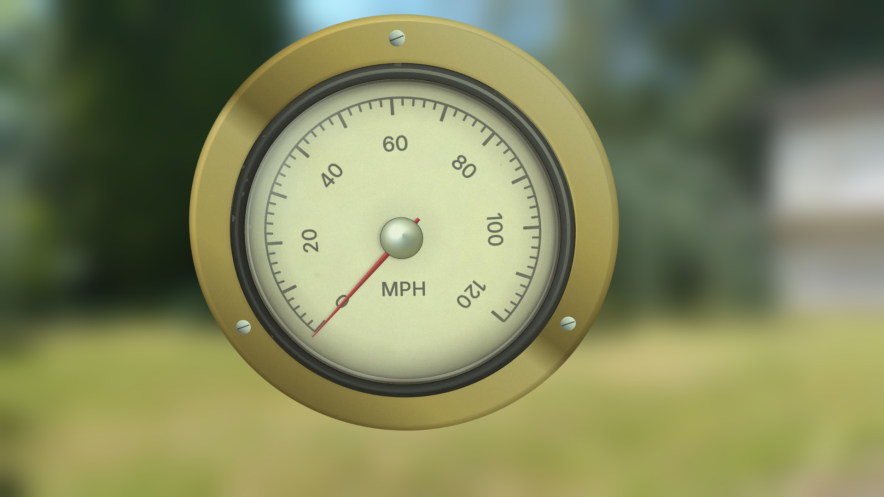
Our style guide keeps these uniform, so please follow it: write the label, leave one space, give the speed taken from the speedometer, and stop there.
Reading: 0 mph
